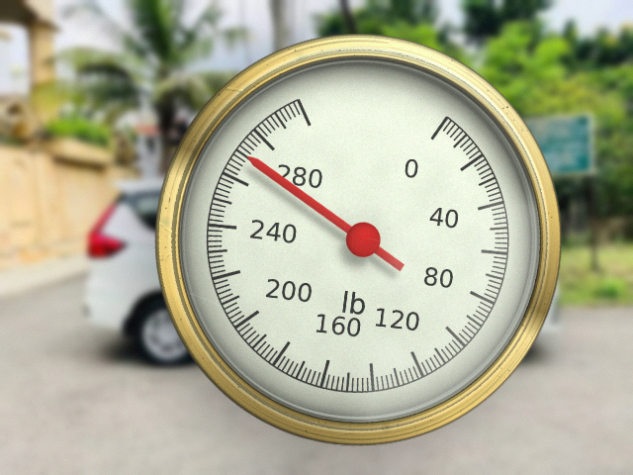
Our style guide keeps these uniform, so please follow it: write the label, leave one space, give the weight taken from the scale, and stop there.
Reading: 270 lb
